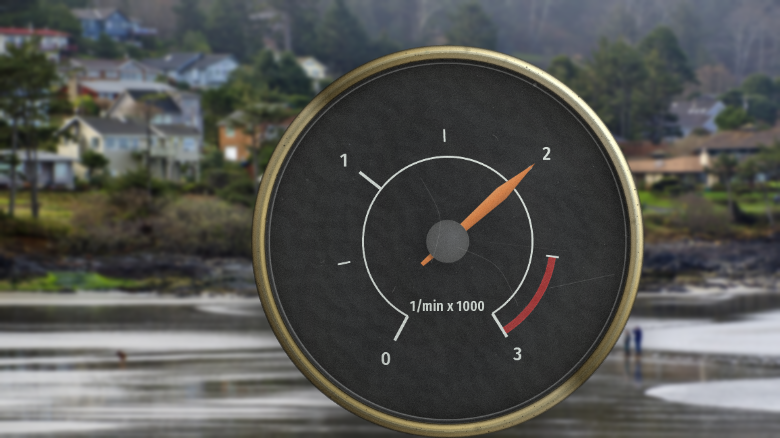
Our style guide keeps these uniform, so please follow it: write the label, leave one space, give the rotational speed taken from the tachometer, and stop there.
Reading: 2000 rpm
